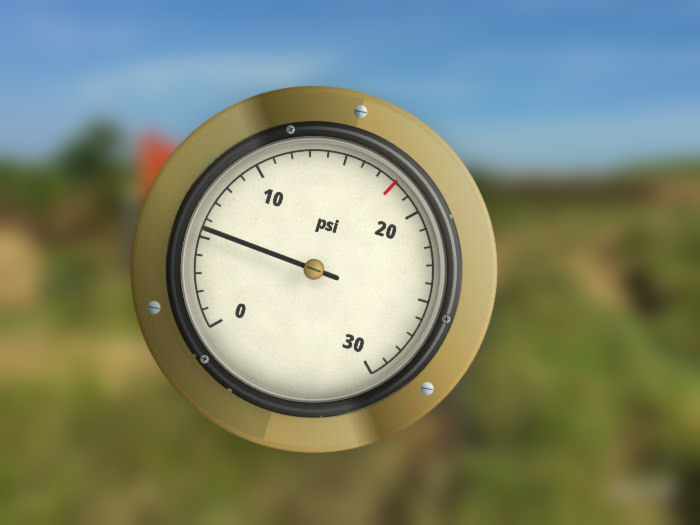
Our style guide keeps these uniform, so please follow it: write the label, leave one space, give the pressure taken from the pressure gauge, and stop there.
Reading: 5.5 psi
